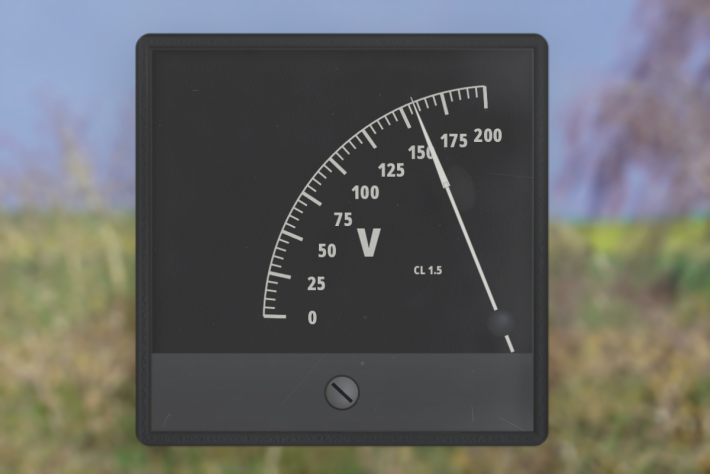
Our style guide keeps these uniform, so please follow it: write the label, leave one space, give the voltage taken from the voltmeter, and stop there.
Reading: 157.5 V
